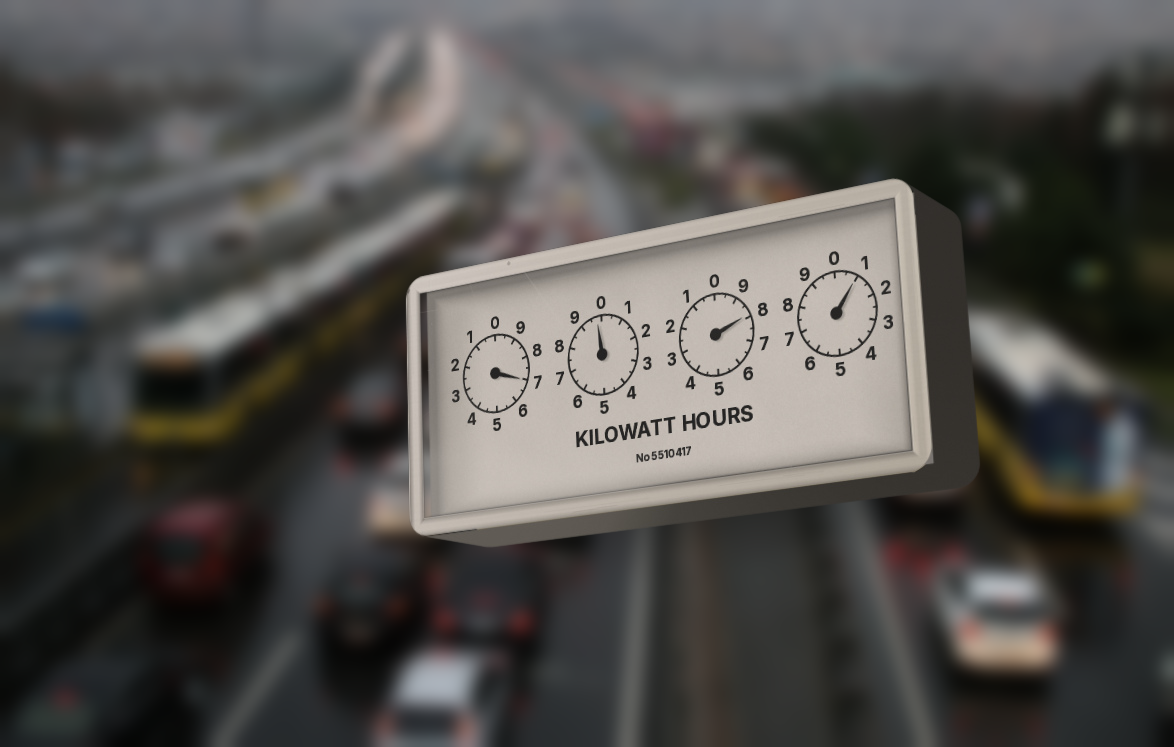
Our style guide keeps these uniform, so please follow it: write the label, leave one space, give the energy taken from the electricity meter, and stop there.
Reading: 6981 kWh
